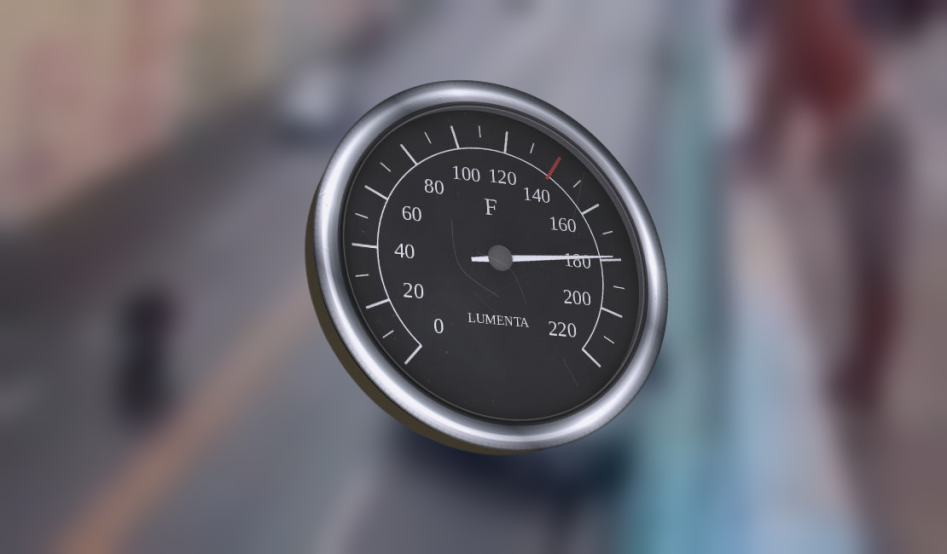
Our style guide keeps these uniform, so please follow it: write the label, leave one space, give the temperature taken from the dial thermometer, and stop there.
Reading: 180 °F
